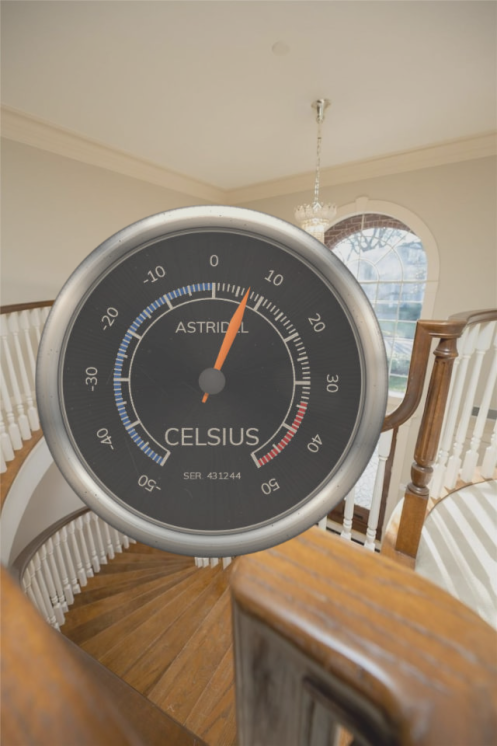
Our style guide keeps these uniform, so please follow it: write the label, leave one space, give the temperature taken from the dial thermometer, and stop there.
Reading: 7 °C
